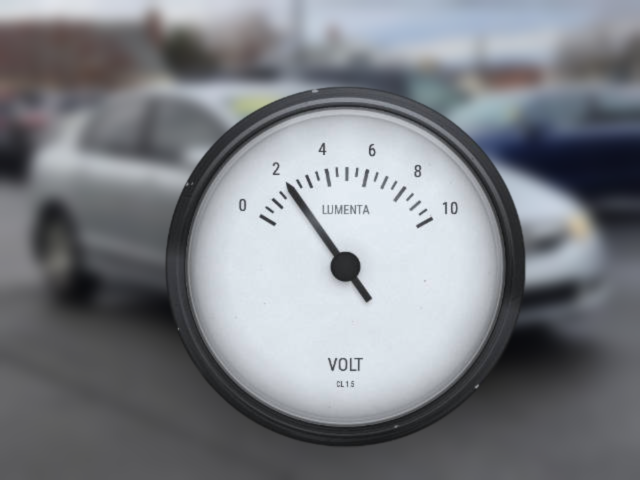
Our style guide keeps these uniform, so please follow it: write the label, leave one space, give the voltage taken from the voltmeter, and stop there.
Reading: 2 V
